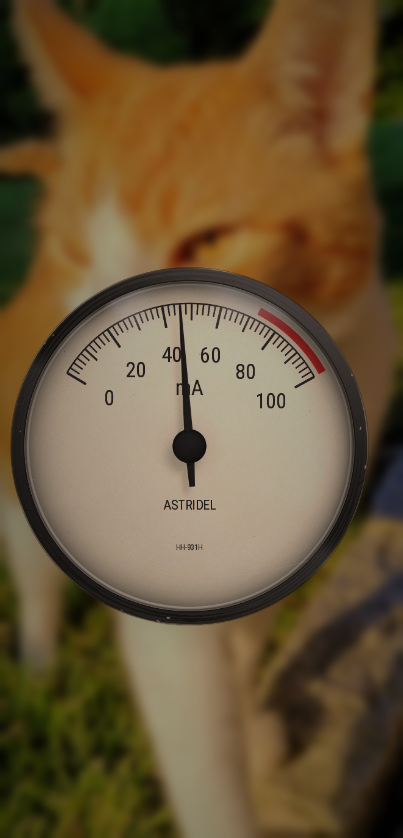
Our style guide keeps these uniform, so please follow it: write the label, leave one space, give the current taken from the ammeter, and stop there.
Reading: 46 mA
